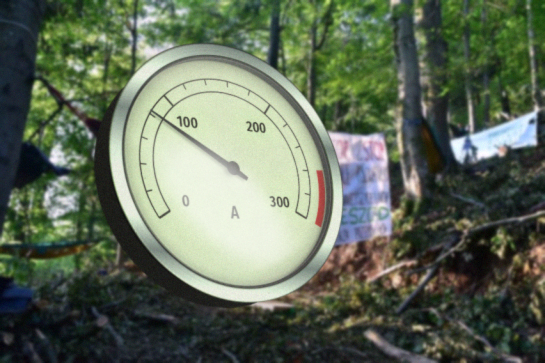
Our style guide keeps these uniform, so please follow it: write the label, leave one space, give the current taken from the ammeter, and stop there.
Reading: 80 A
